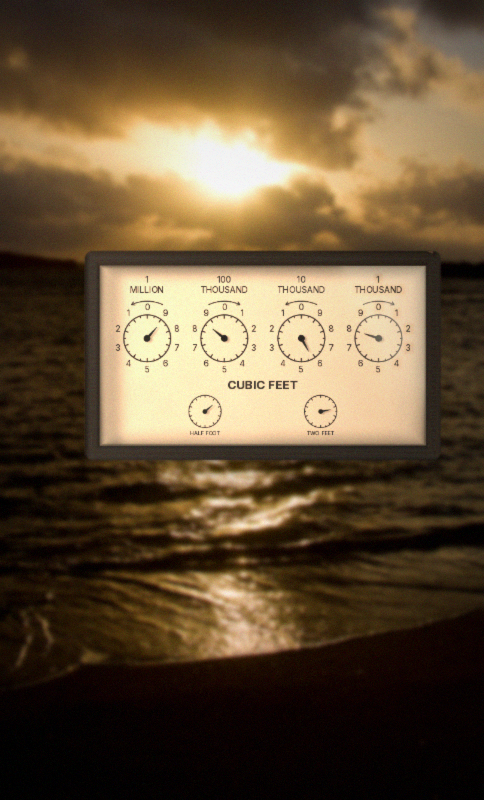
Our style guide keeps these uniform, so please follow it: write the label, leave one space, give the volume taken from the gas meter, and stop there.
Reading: 885800 ft³
